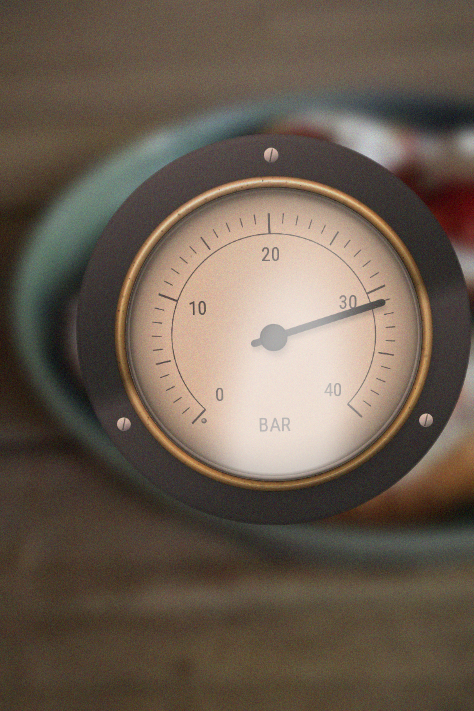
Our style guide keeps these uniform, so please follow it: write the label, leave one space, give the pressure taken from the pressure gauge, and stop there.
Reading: 31 bar
